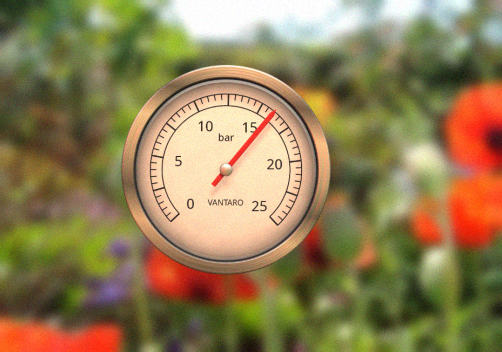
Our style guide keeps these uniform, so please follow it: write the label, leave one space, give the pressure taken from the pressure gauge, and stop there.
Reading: 16 bar
